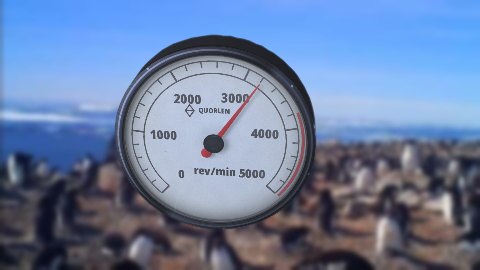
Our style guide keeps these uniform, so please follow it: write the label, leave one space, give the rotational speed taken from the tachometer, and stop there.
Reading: 3200 rpm
